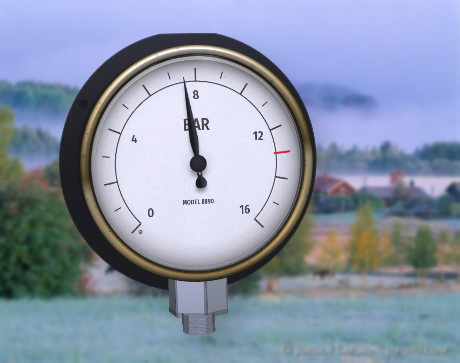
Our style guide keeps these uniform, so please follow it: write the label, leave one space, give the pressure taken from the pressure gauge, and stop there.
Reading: 7.5 bar
